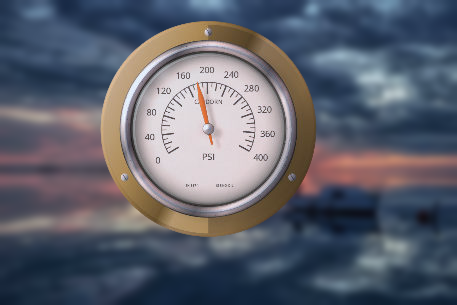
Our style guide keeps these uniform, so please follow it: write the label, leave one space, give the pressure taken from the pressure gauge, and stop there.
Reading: 180 psi
